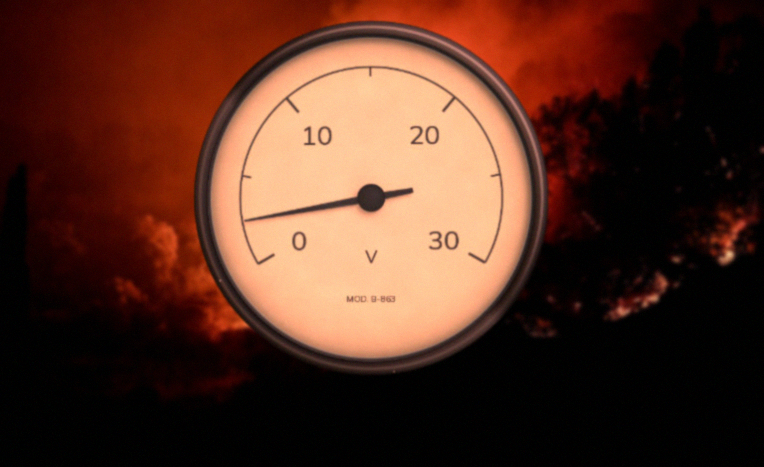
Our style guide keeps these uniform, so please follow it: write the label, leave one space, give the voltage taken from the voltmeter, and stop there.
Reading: 2.5 V
